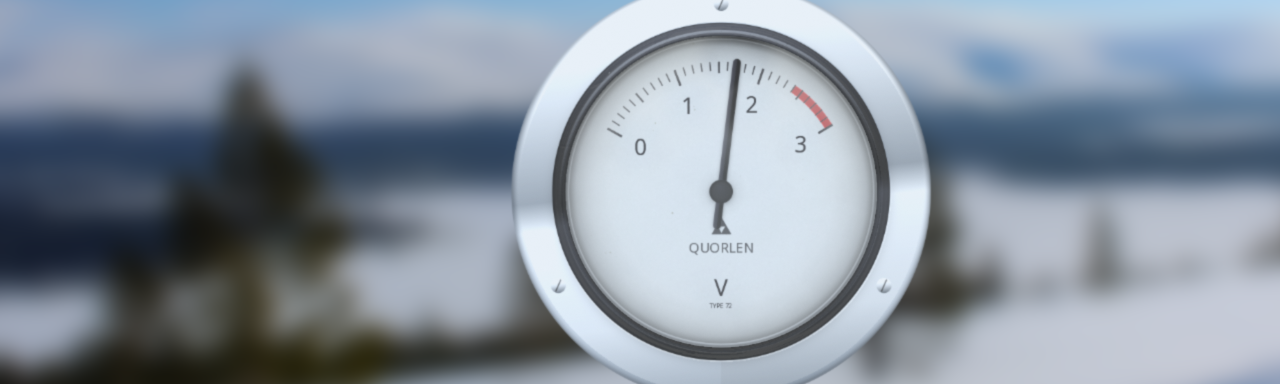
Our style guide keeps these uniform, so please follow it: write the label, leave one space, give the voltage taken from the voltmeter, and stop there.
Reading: 1.7 V
